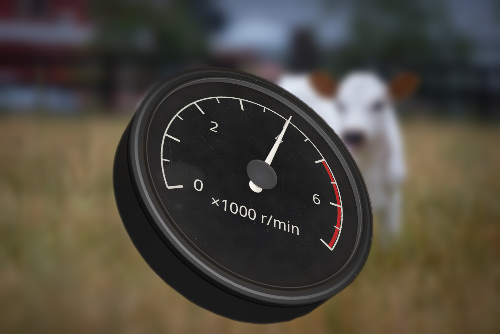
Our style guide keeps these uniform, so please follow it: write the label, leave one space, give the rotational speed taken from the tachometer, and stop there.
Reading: 4000 rpm
